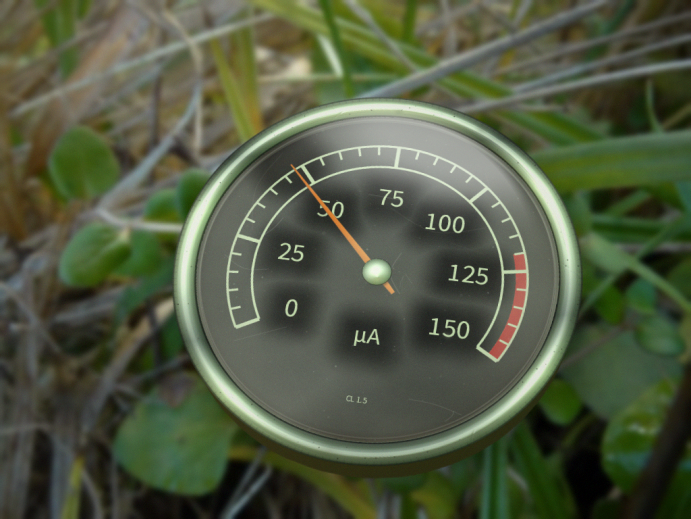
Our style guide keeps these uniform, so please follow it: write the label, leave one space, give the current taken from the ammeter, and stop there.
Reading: 47.5 µA
